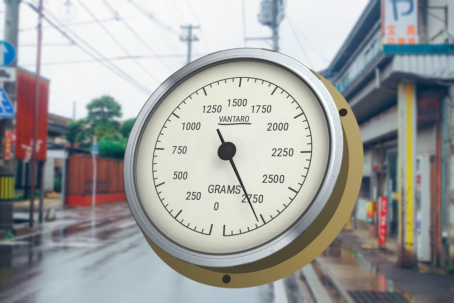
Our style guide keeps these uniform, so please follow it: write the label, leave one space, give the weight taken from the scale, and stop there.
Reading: 2775 g
